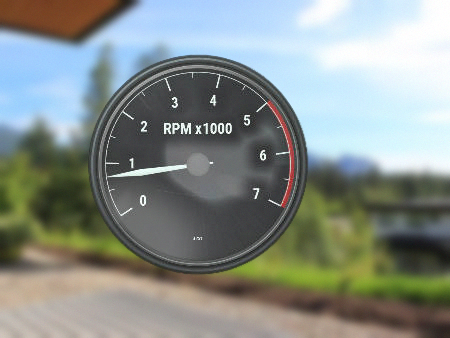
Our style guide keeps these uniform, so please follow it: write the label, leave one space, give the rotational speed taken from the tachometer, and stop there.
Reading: 750 rpm
